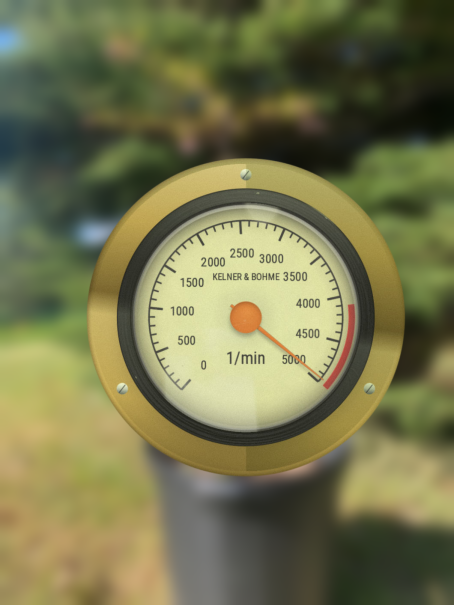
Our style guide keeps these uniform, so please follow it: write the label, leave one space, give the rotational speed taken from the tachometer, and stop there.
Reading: 4950 rpm
